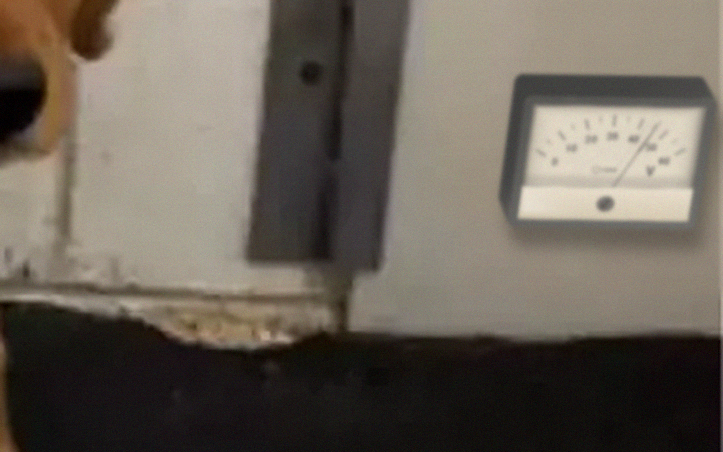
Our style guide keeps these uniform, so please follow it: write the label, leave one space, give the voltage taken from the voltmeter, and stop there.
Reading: 45 V
